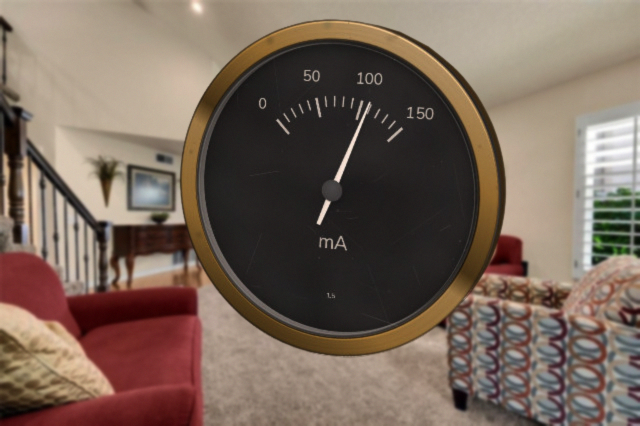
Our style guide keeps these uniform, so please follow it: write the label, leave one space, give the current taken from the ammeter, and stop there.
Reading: 110 mA
